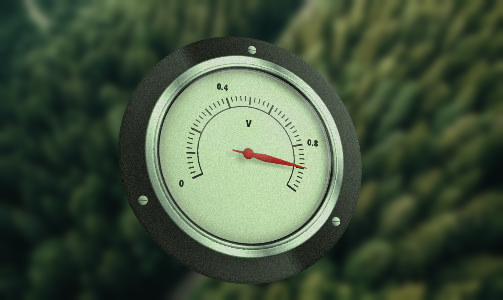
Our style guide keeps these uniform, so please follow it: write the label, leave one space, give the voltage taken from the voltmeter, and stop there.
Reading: 0.9 V
